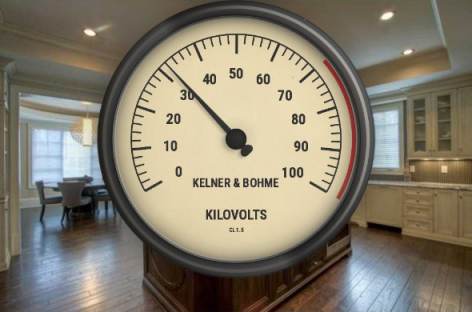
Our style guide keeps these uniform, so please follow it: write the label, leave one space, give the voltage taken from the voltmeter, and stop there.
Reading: 32 kV
